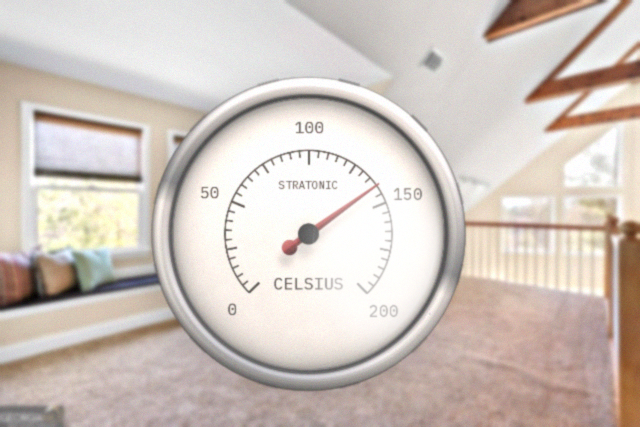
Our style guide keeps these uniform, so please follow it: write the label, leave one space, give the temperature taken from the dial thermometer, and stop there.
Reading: 140 °C
